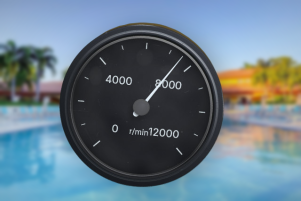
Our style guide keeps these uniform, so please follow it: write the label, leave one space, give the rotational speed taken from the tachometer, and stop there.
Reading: 7500 rpm
